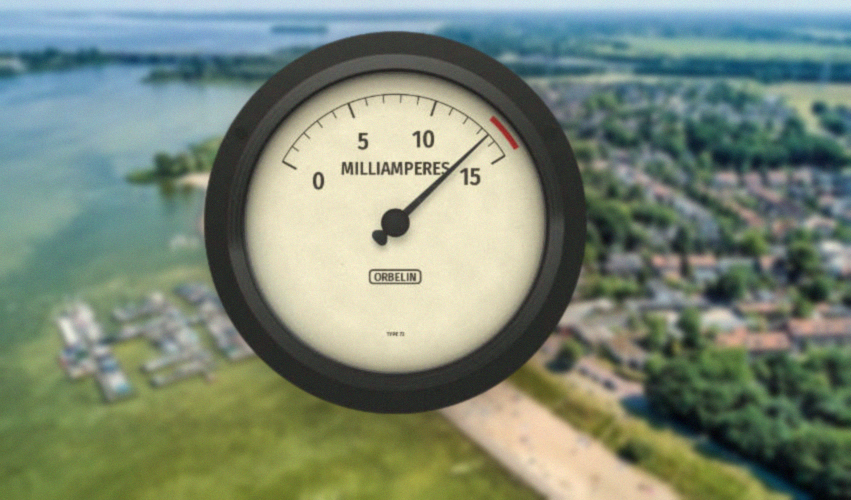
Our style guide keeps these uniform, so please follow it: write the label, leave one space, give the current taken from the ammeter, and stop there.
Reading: 13.5 mA
